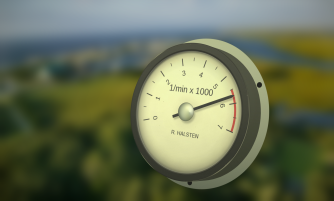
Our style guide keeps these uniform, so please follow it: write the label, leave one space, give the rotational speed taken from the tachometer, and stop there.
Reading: 5750 rpm
